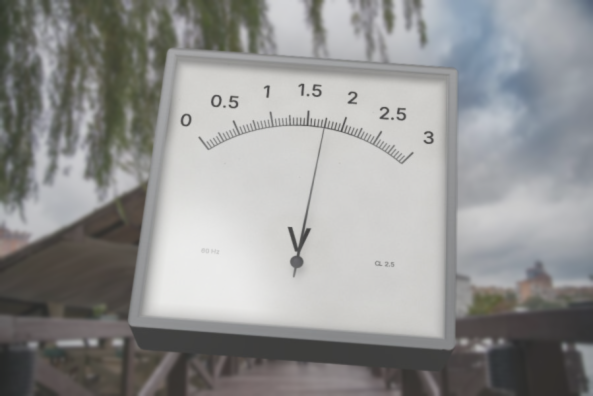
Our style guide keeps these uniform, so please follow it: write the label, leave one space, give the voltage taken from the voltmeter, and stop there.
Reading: 1.75 V
